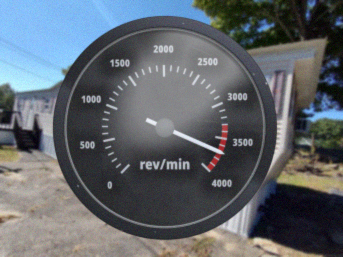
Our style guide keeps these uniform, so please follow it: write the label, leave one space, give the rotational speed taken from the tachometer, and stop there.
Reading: 3700 rpm
